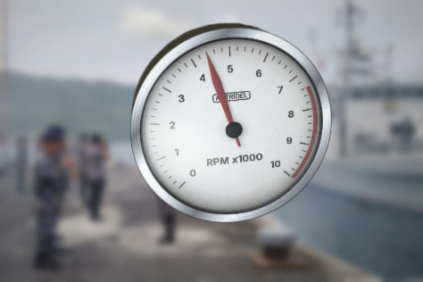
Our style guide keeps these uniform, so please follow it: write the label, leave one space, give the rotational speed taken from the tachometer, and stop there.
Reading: 4400 rpm
